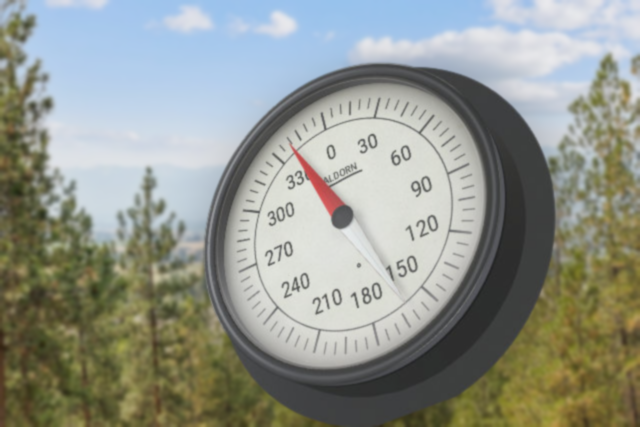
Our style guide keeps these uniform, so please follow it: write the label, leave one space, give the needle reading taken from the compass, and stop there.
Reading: 340 °
